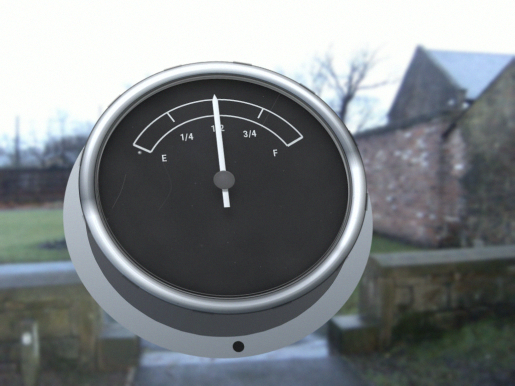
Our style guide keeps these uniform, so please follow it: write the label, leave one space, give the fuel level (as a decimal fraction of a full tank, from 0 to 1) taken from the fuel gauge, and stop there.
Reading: 0.5
